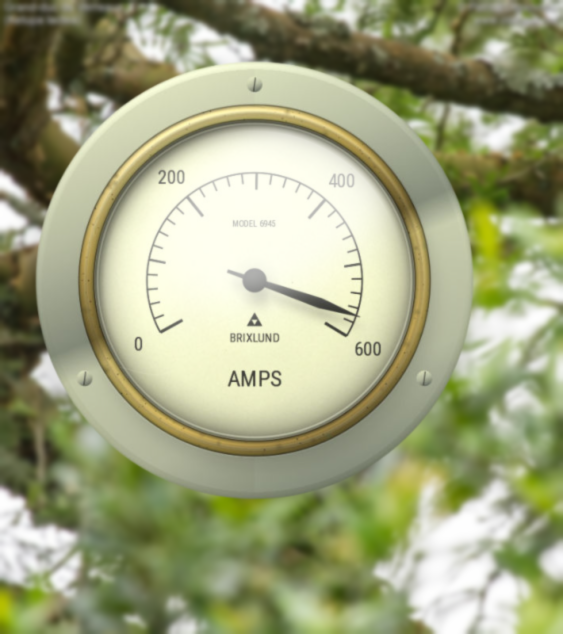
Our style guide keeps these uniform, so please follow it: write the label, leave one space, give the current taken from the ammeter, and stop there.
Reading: 570 A
